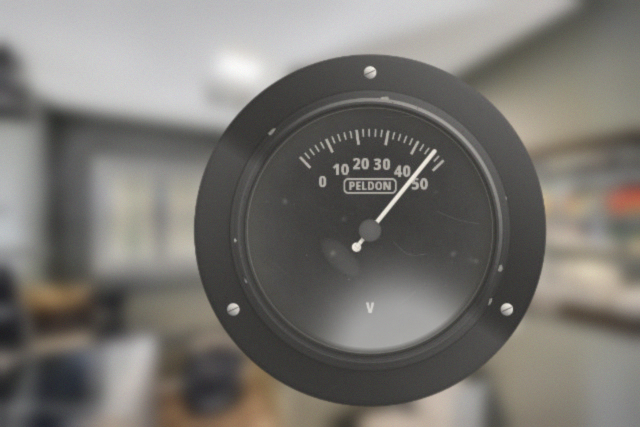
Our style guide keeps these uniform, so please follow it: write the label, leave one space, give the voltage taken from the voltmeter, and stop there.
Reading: 46 V
